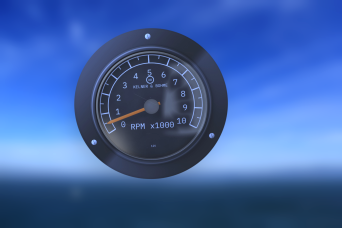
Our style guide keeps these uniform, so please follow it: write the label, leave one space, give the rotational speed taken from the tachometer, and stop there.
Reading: 500 rpm
